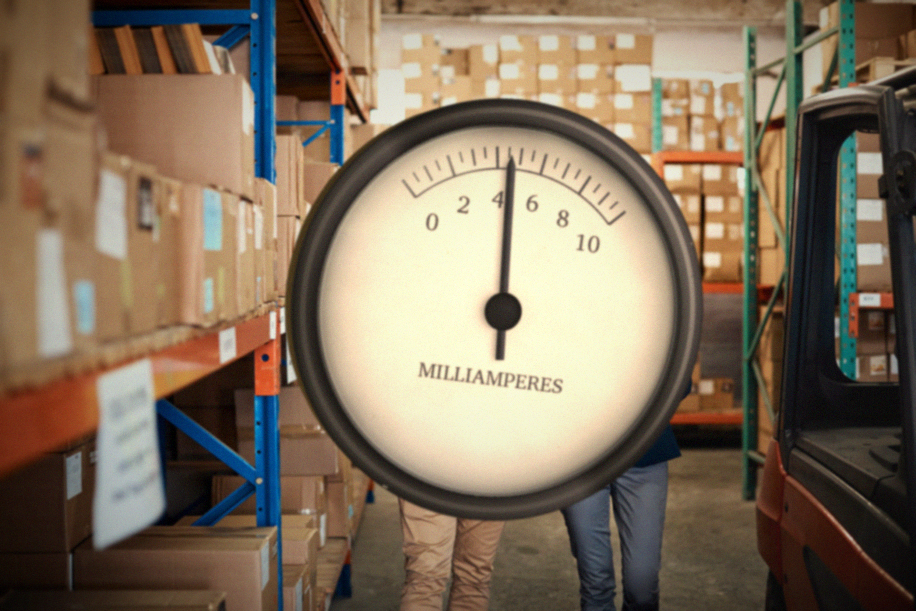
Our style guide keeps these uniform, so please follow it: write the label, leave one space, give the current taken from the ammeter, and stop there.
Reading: 4.5 mA
